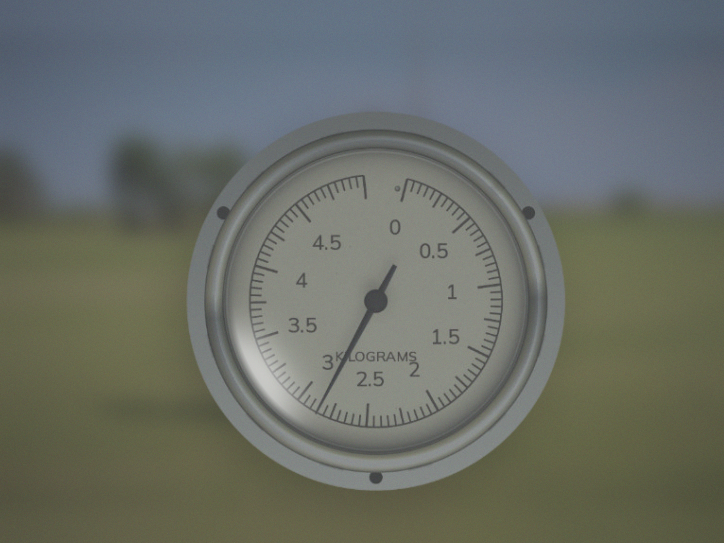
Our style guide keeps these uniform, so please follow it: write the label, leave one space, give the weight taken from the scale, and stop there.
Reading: 2.85 kg
